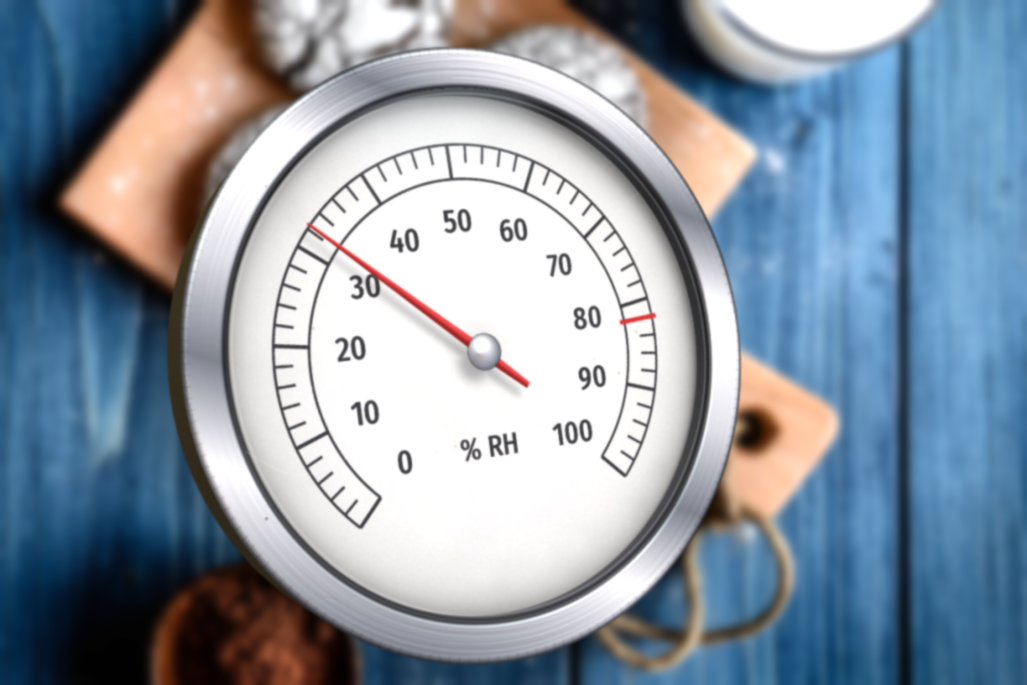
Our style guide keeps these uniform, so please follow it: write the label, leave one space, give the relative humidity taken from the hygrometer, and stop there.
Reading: 32 %
